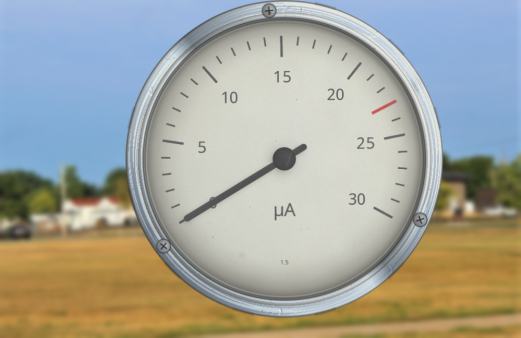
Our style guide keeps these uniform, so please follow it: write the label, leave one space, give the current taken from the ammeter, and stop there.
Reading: 0 µA
